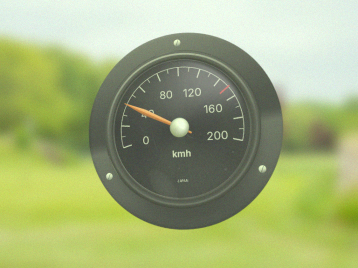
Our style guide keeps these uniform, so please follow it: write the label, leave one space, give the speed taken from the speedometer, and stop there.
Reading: 40 km/h
